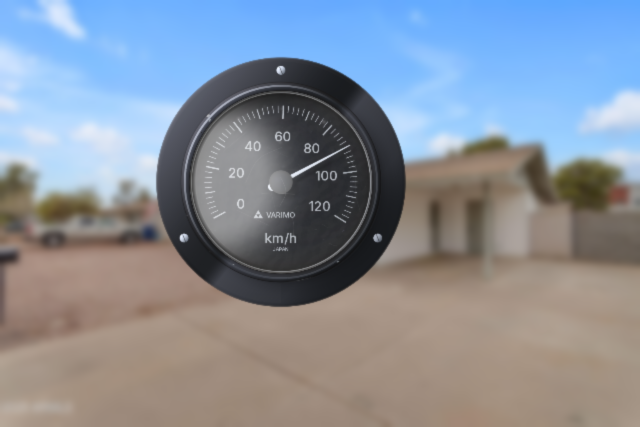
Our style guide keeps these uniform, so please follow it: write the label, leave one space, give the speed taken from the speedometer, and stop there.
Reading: 90 km/h
